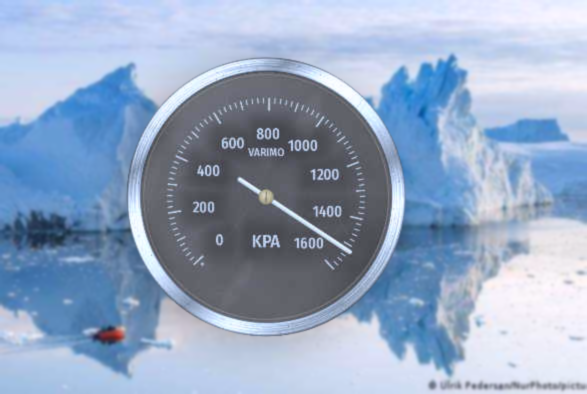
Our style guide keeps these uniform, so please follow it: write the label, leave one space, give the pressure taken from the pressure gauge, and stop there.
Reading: 1520 kPa
